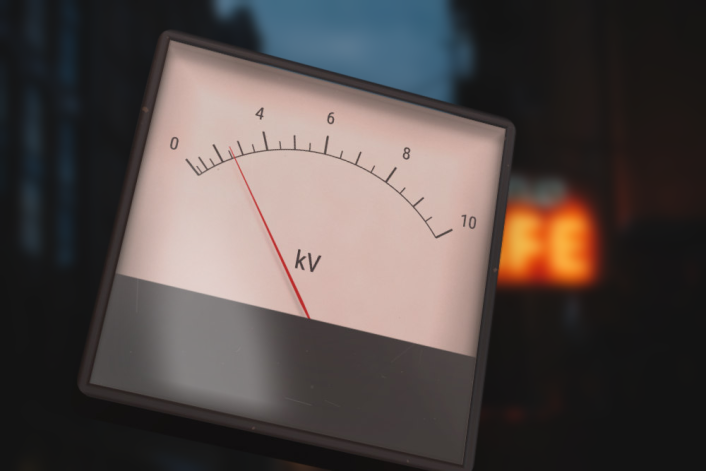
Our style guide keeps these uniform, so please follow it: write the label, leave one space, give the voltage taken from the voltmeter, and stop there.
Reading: 2.5 kV
